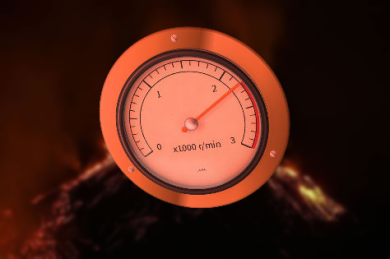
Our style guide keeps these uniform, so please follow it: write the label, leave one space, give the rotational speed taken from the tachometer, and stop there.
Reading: 2200 rpm
